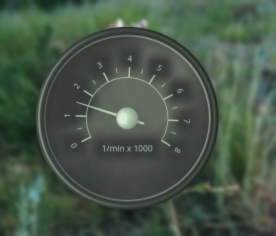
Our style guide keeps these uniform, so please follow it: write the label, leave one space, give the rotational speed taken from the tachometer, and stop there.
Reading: 1500 rpm
